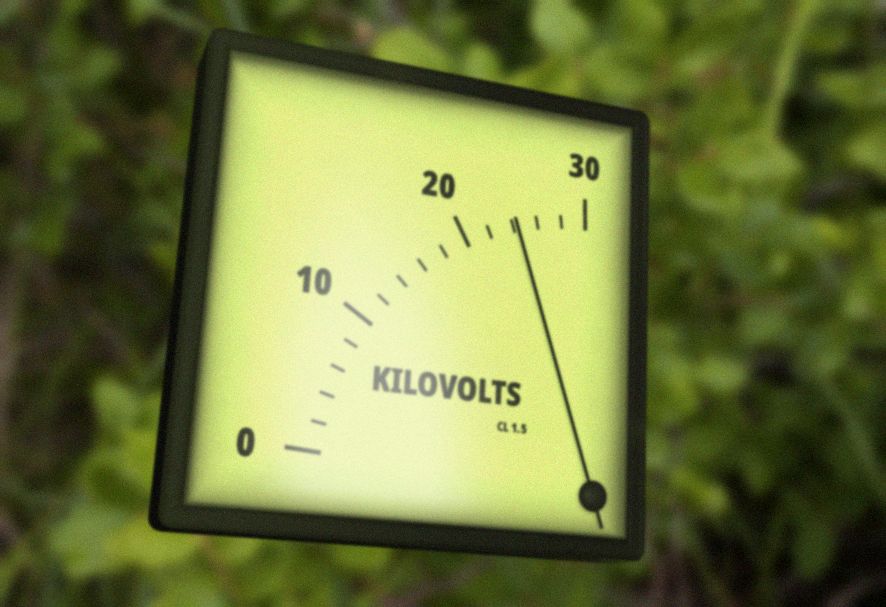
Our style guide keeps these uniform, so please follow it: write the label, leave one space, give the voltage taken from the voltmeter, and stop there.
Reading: 24 kV
